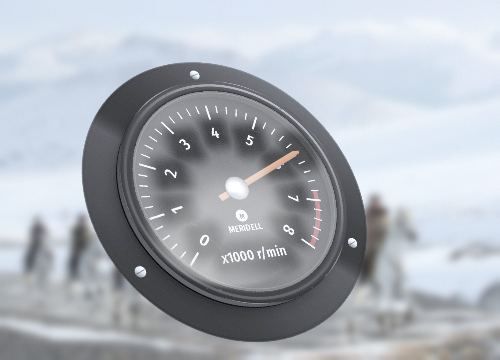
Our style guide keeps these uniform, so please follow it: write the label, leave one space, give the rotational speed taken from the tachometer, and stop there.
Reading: 6000 rpm
